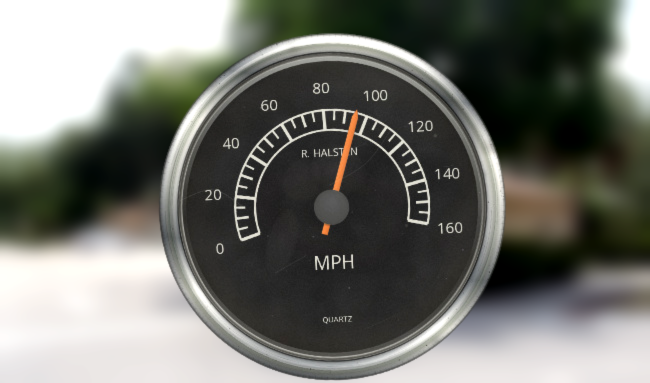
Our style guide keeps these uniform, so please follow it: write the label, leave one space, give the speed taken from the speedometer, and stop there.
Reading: 95 mph
